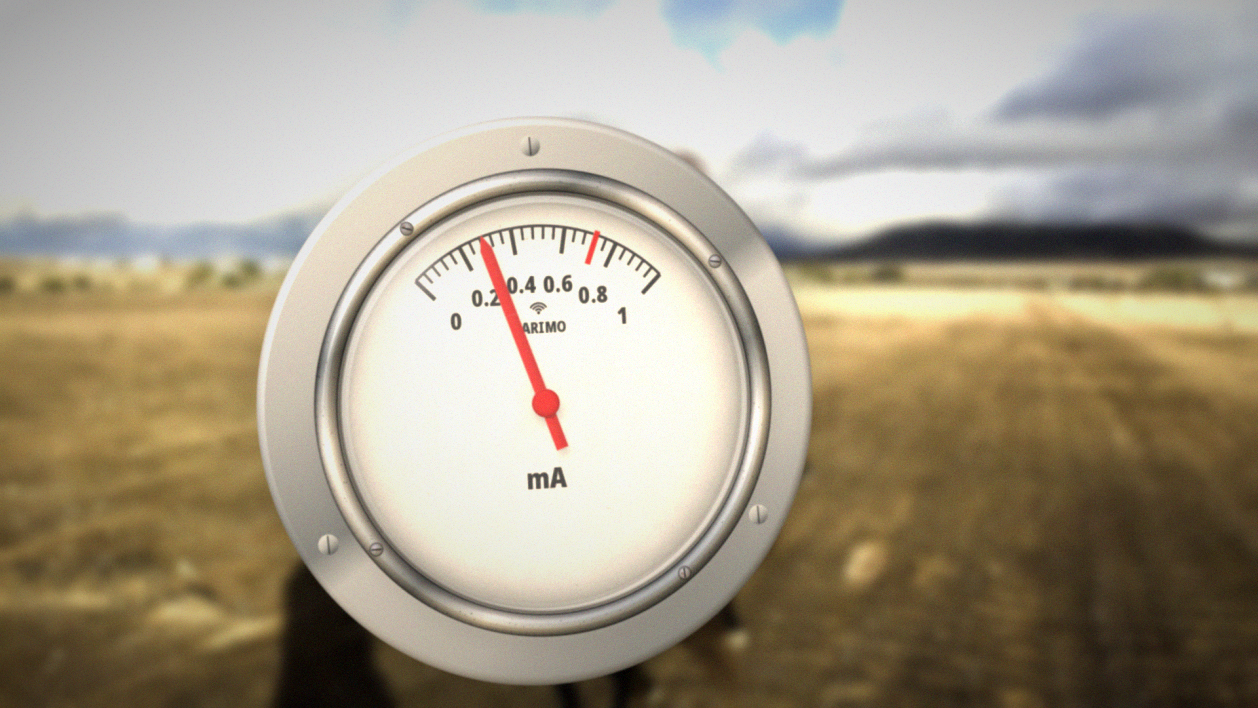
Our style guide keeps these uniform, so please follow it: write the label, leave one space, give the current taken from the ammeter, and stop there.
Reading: 0.28 mA
